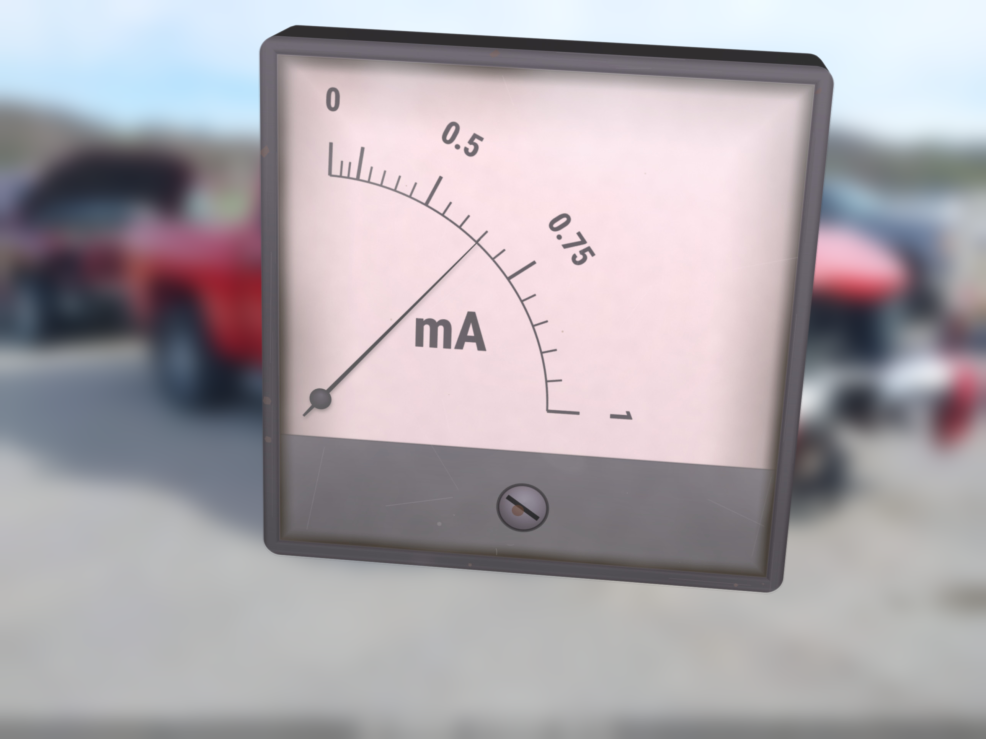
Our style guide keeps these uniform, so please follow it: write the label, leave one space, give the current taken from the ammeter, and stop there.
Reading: 0.65 mA
